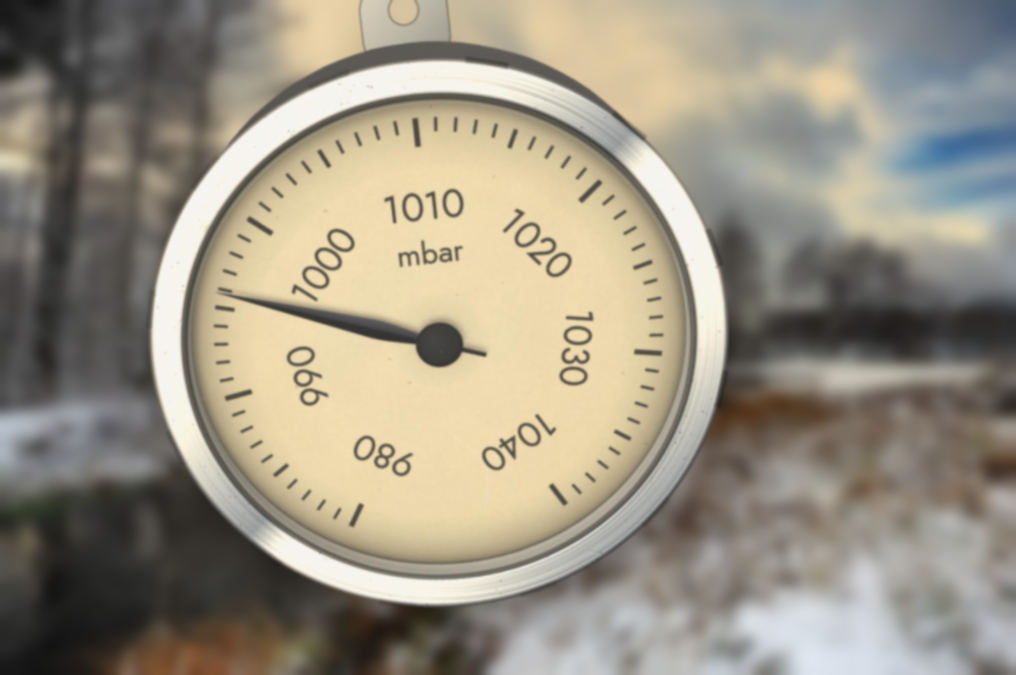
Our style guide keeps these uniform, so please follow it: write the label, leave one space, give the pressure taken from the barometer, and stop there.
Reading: 996 mbar
